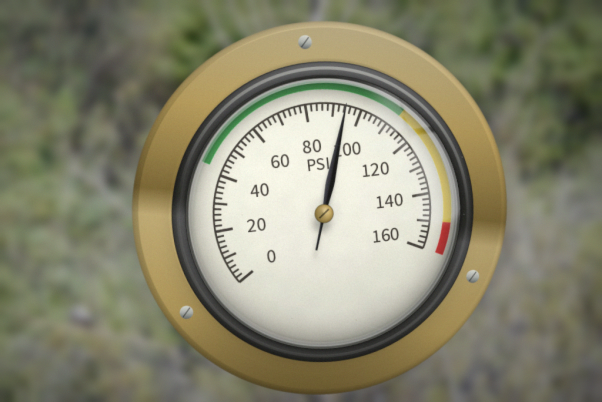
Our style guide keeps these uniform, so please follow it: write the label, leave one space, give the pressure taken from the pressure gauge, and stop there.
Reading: 94 psi
